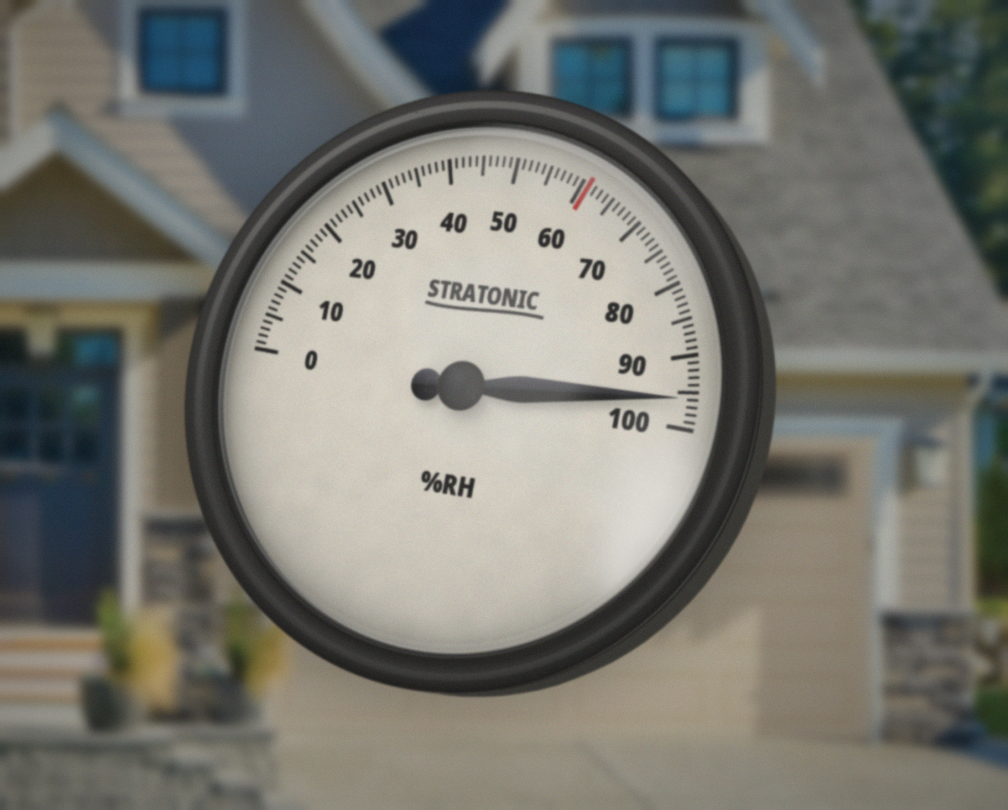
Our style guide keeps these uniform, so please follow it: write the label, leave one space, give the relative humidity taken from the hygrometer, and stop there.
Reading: 96 %
